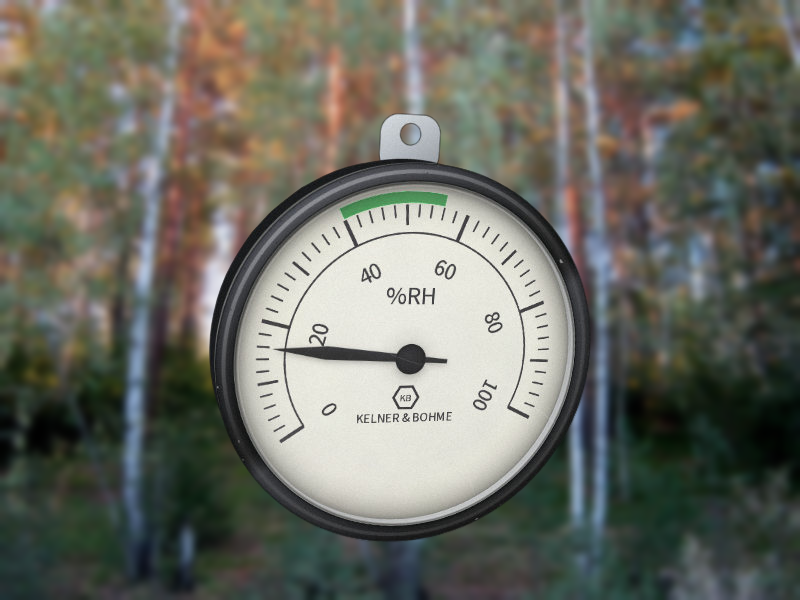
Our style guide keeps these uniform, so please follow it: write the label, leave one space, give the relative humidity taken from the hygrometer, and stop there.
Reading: 16 %
